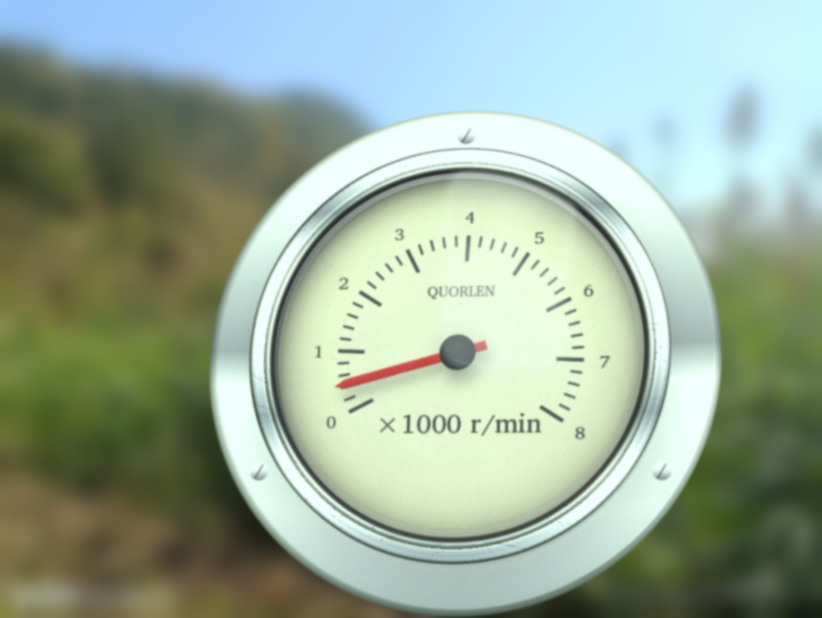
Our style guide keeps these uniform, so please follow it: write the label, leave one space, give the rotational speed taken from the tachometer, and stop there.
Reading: 400 rpm
